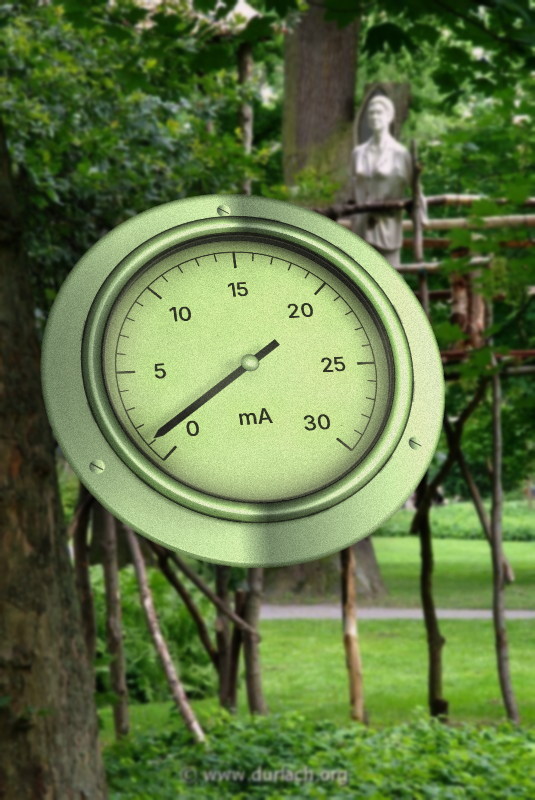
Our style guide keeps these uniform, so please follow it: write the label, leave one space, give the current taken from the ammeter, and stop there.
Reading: 1 mA
